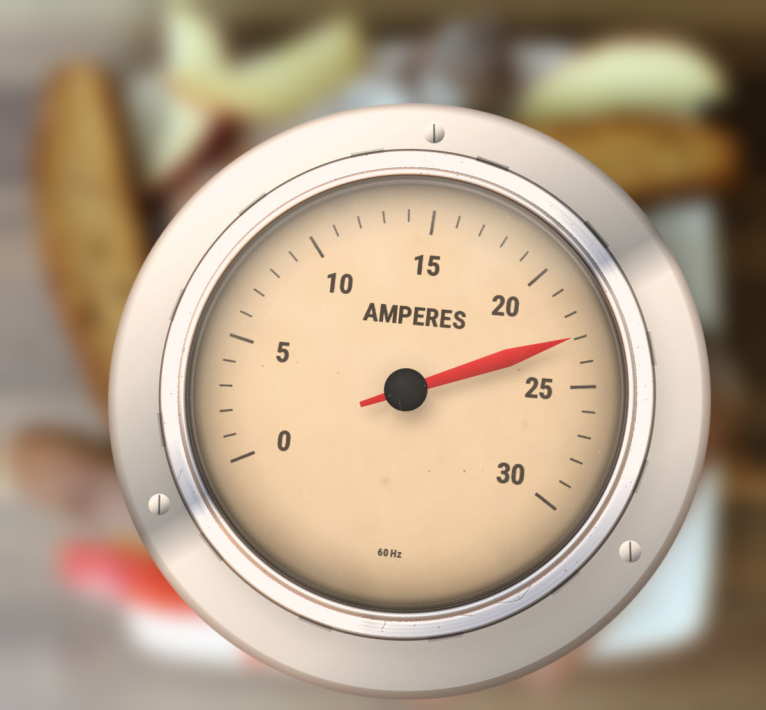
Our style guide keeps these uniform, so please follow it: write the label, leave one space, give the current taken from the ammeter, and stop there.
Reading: 23 A
